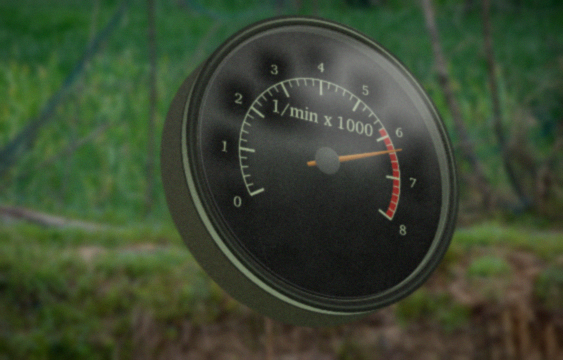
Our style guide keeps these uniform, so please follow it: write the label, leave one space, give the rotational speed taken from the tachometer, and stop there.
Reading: 6400 rpm
